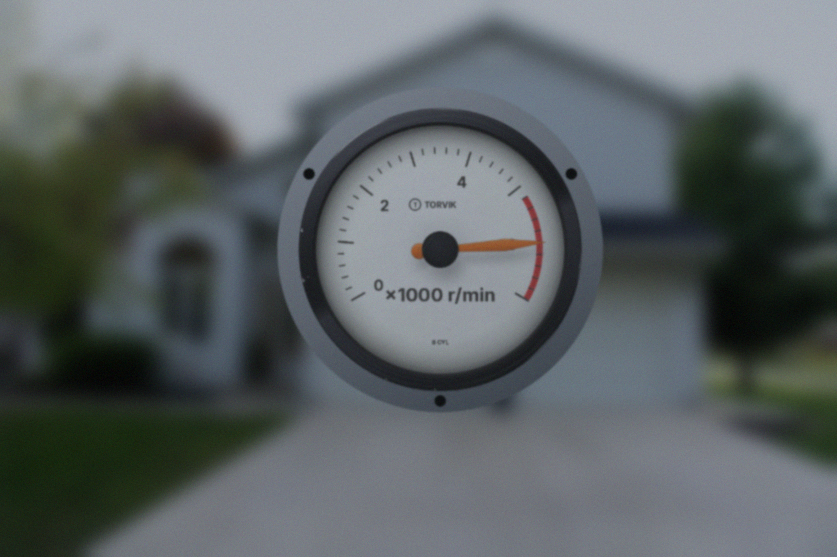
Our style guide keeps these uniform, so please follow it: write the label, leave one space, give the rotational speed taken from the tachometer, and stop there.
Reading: 6000 rpm
